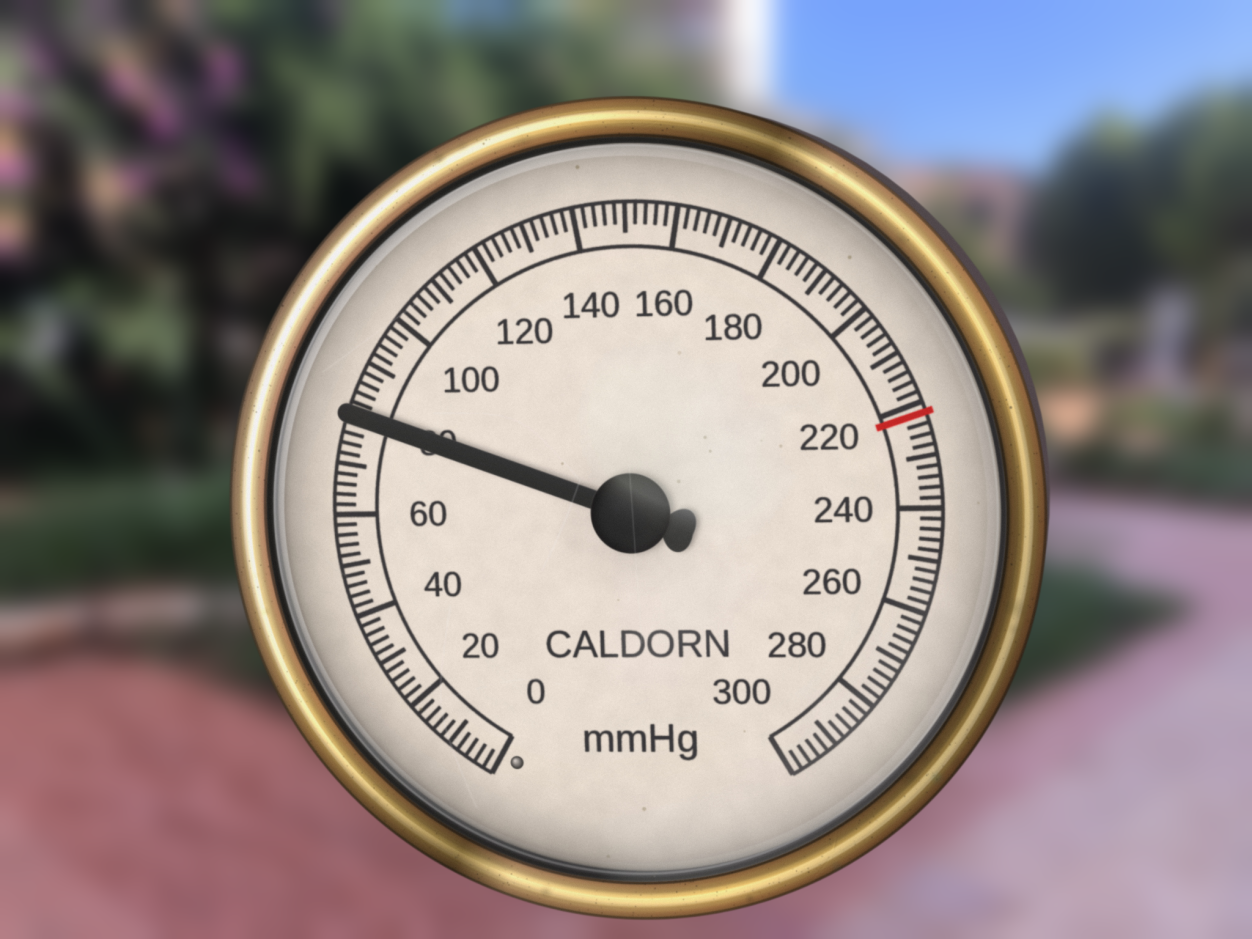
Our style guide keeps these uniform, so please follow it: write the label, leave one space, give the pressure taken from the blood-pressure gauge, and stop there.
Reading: 80 mmHg
